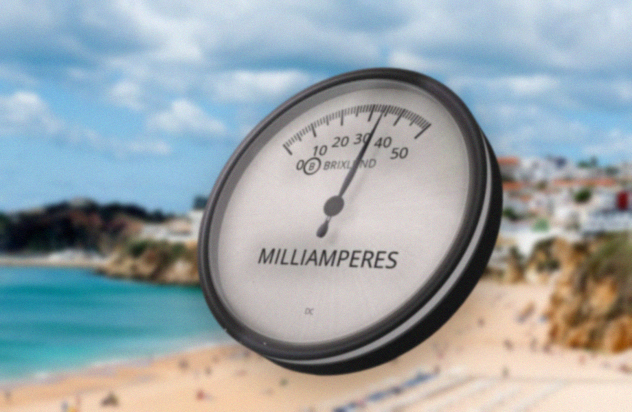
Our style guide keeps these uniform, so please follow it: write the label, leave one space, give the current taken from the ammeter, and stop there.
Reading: 35 mA
